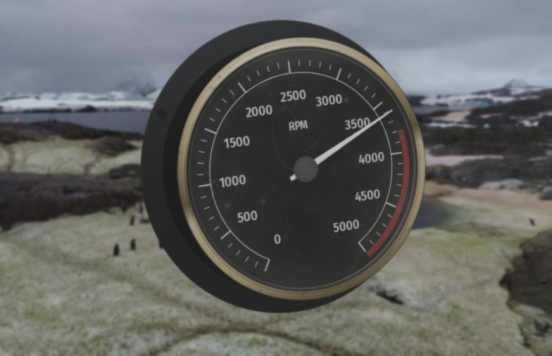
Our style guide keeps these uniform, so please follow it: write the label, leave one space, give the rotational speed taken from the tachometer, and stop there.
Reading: 3600 rpm
